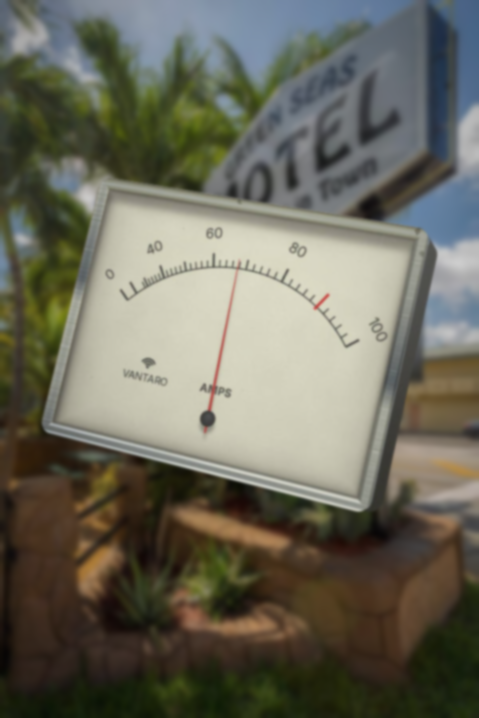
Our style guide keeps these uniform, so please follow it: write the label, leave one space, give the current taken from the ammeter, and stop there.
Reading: 68 A
